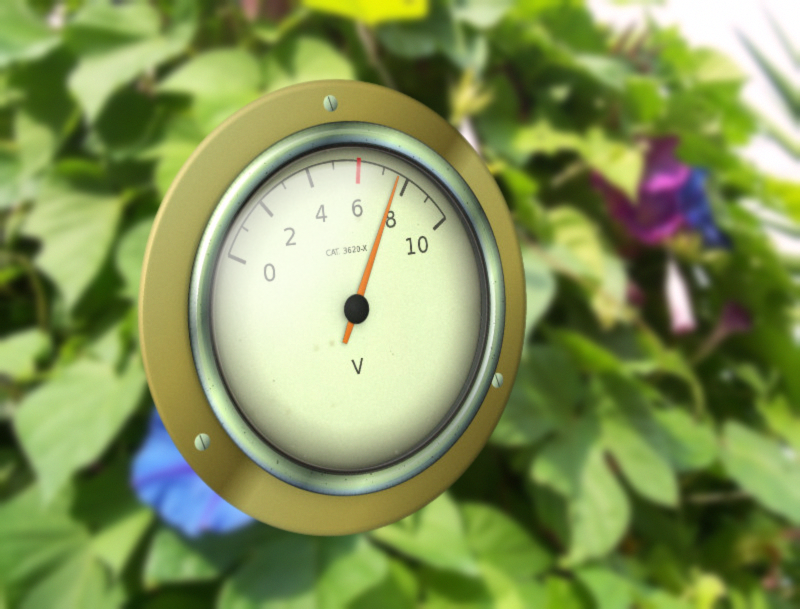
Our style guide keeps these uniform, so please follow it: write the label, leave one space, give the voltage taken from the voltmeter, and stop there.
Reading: 7.5 V
